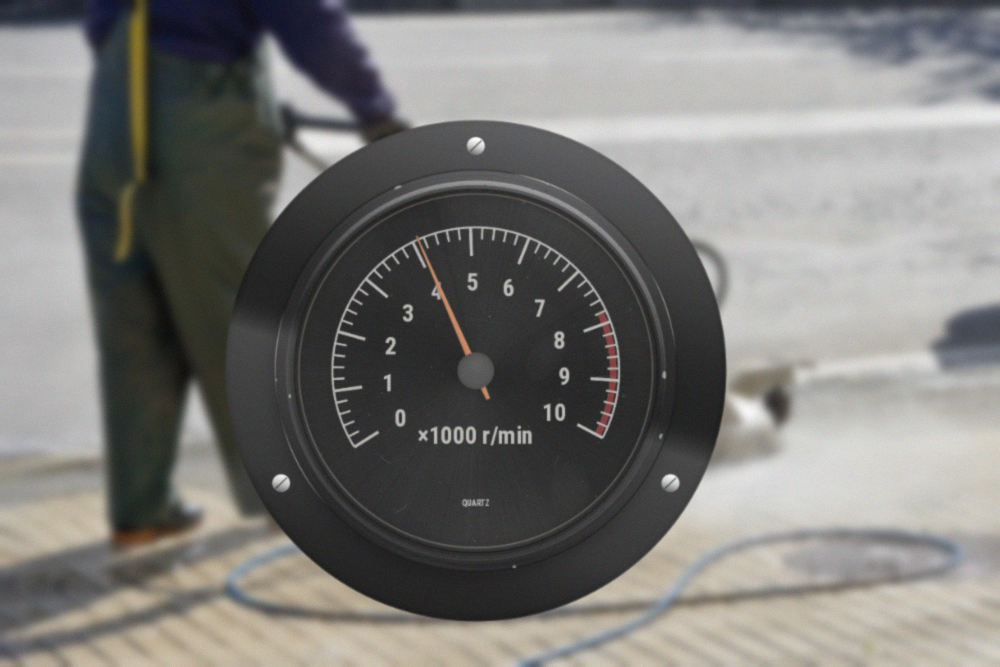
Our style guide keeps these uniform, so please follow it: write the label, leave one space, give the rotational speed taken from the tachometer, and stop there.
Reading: 4100 rpm
